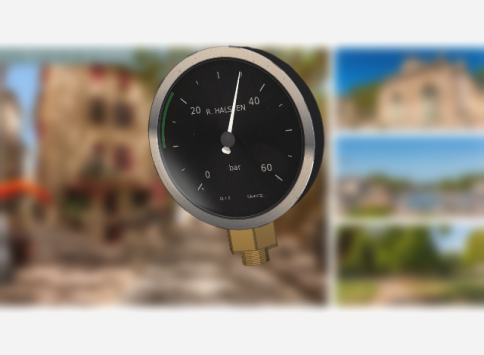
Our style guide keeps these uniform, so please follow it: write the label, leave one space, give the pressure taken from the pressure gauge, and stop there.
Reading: 35 bar
